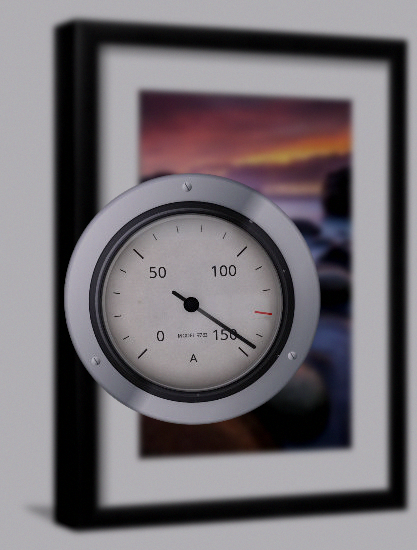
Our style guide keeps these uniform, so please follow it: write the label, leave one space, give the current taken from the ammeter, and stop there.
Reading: 145 A
